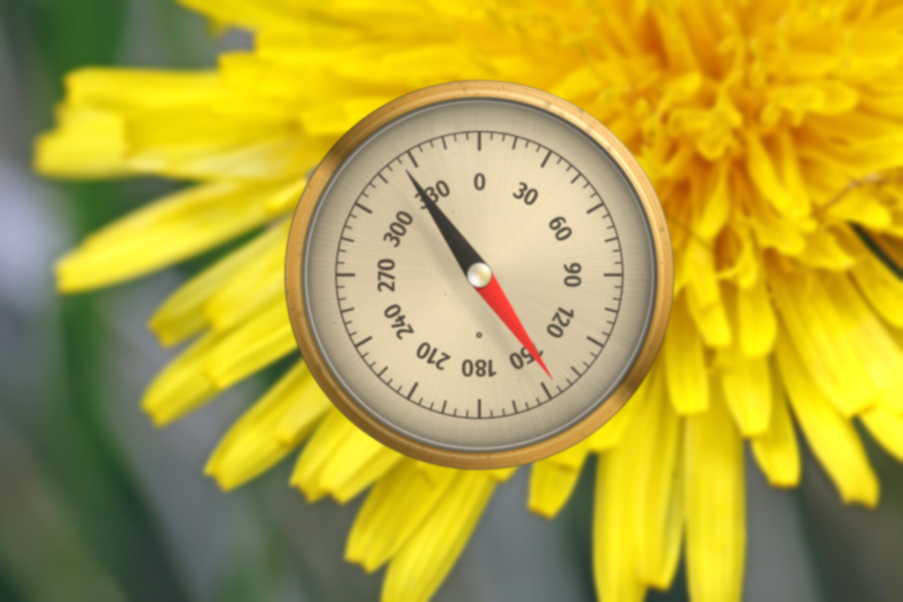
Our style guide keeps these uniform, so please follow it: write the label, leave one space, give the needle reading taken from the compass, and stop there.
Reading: 145 °
